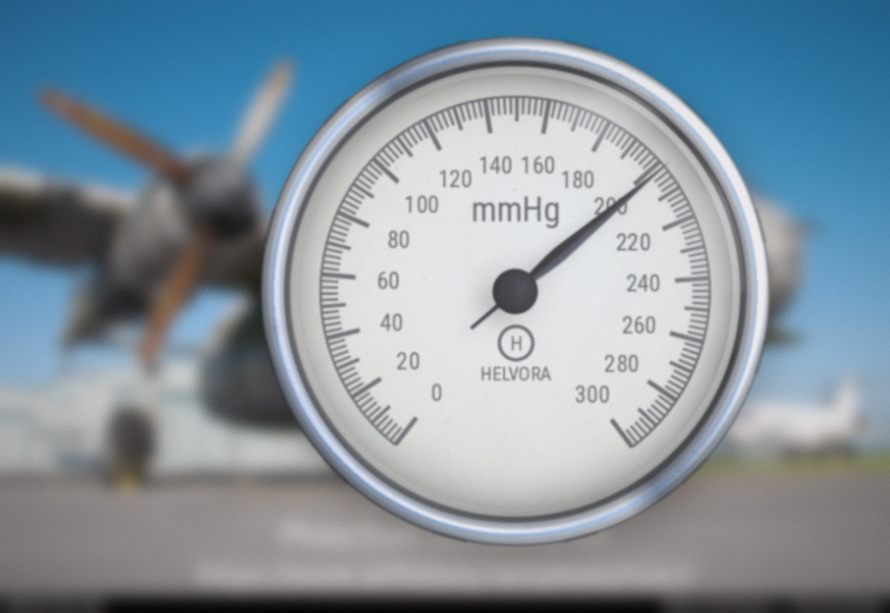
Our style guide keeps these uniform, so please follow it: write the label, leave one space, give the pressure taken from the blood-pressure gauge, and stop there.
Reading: 202 mmHg
